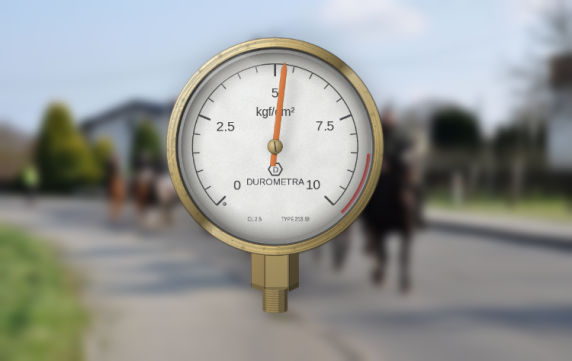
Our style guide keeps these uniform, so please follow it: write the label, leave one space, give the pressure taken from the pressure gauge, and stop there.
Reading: 5.25 kg/cm²
